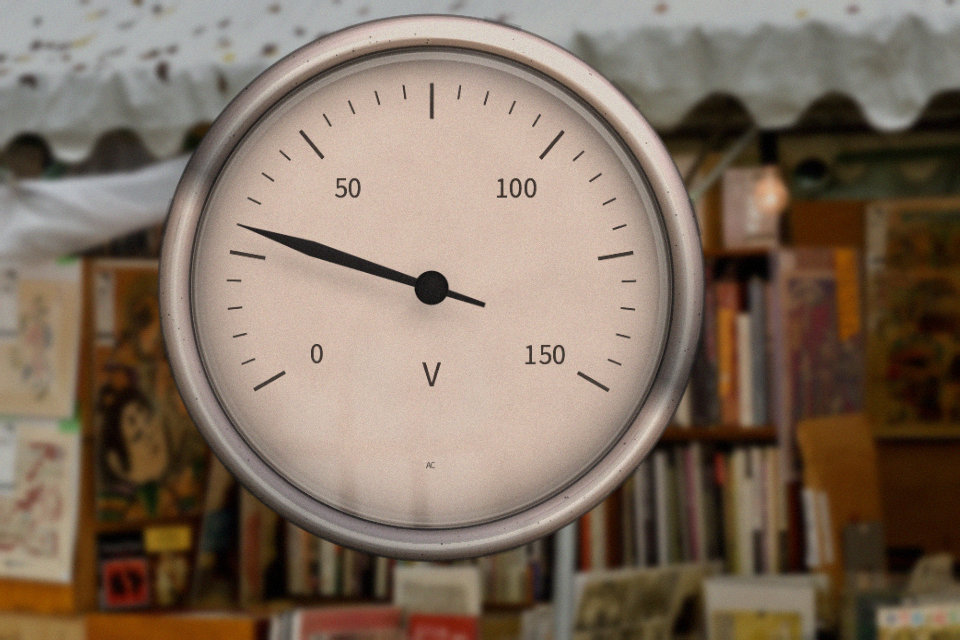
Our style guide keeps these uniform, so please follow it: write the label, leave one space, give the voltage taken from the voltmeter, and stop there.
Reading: 30 V
